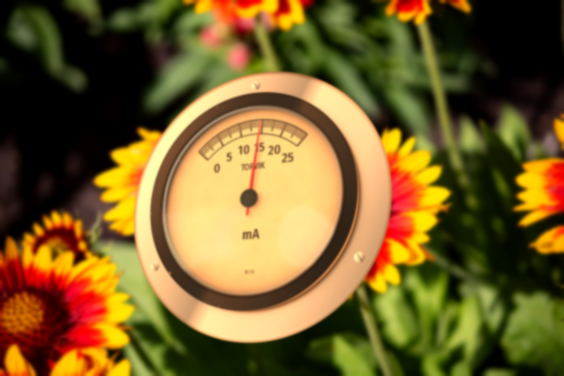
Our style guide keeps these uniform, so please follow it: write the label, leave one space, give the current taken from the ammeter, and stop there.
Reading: 15 mA
